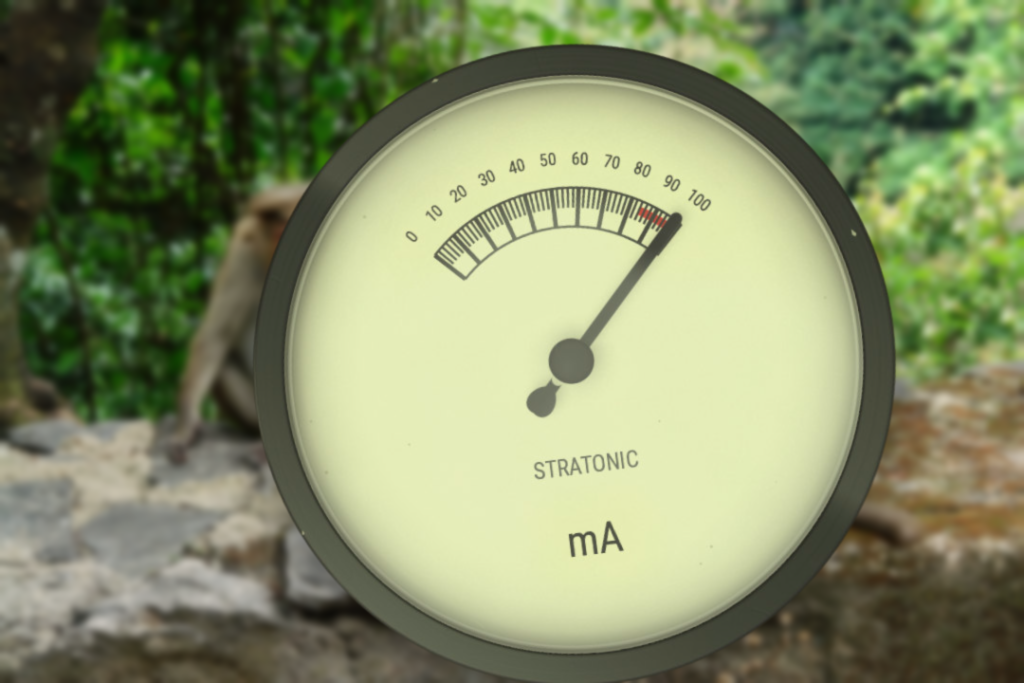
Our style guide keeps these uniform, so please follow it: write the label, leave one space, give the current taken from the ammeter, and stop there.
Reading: 98 mA
